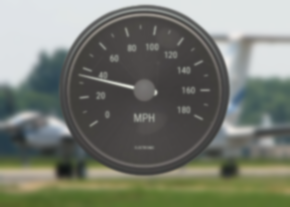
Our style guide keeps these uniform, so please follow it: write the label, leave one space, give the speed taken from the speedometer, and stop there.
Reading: 35 mph
